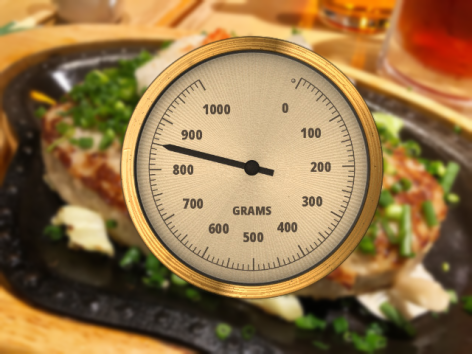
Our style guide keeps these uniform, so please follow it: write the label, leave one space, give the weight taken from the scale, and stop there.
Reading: 850 g
